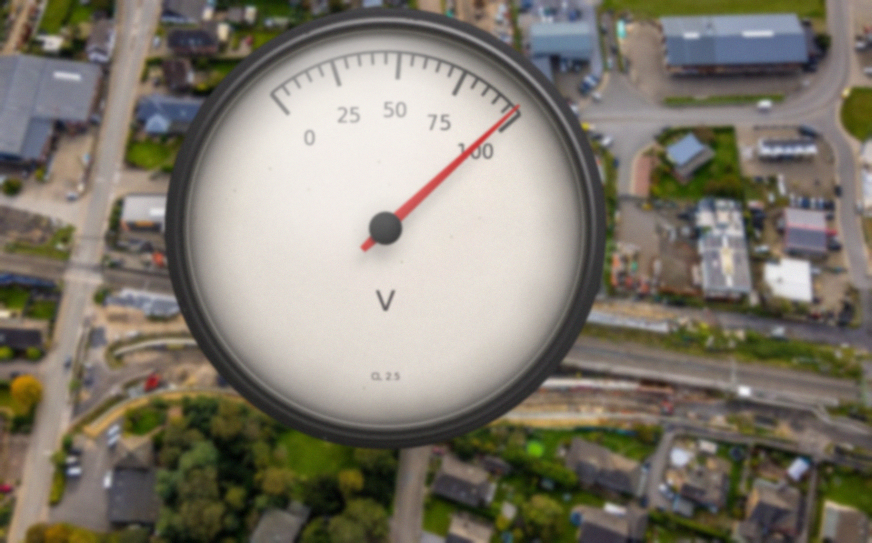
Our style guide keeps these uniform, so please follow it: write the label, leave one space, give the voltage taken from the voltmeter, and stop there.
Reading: 97.5 V
